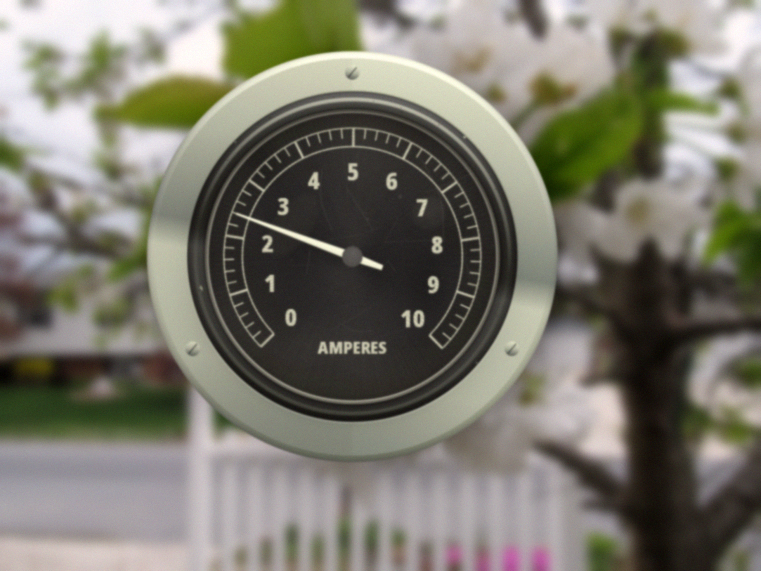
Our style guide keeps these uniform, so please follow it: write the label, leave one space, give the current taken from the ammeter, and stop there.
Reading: 2.4 A
